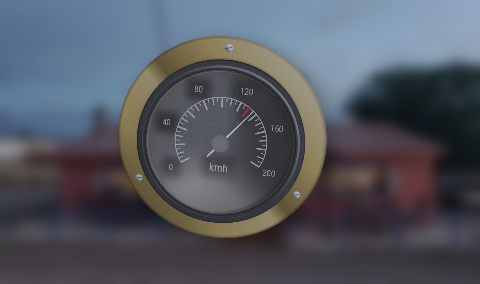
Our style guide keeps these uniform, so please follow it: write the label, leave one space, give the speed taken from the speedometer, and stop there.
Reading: 135 km/h
